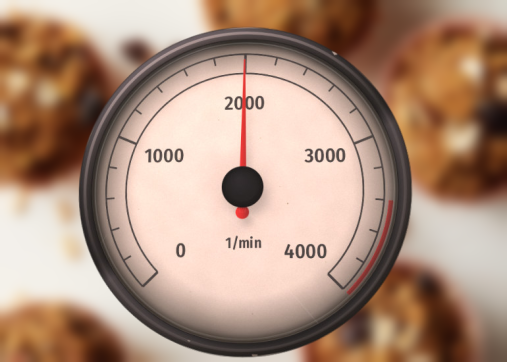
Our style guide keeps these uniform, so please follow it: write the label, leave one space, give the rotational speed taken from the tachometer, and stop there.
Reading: 2000 rpm
